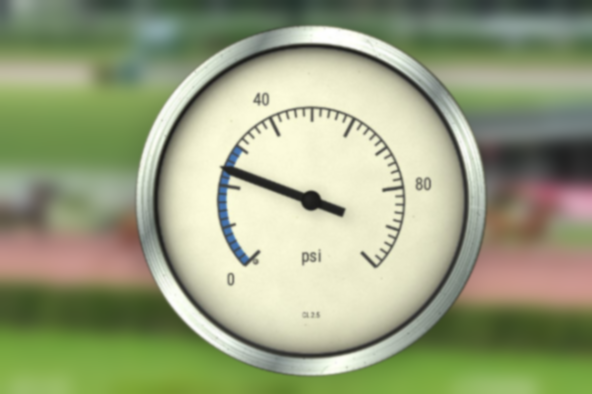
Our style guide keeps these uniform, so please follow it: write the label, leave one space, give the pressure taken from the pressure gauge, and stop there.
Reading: 24 psi
